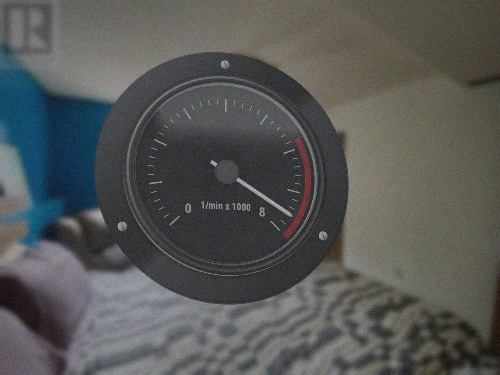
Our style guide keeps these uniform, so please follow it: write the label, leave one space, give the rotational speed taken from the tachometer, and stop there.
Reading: 7600 rpm
